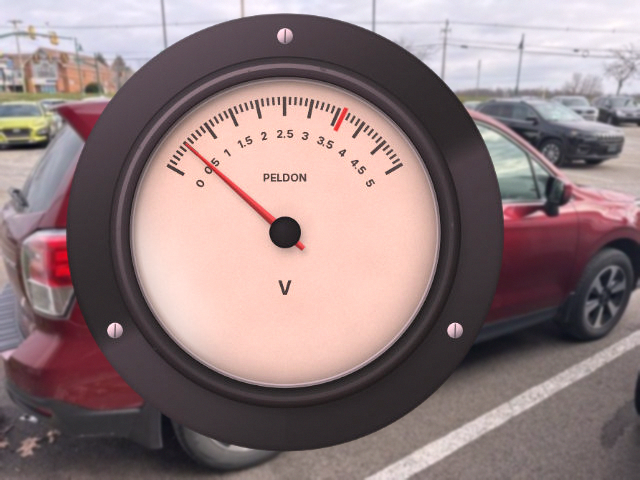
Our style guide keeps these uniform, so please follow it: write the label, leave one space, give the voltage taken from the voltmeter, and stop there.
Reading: 0.5 V
